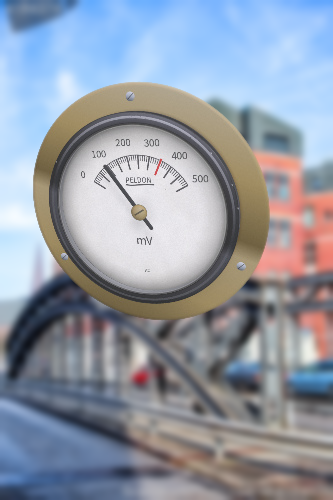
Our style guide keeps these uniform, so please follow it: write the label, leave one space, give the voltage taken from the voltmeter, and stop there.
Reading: 100 mV
